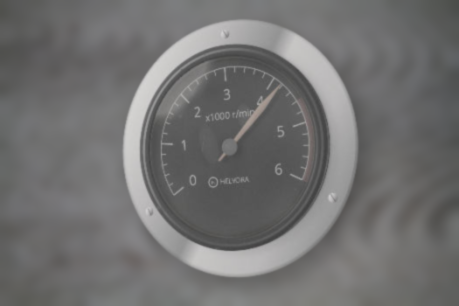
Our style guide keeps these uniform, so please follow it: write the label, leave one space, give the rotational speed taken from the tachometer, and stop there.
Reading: 4200 rpm
